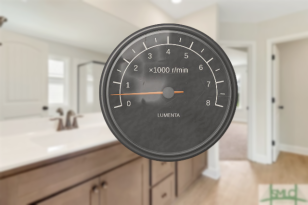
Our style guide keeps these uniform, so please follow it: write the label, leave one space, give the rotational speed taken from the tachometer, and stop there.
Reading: 500 rpm
